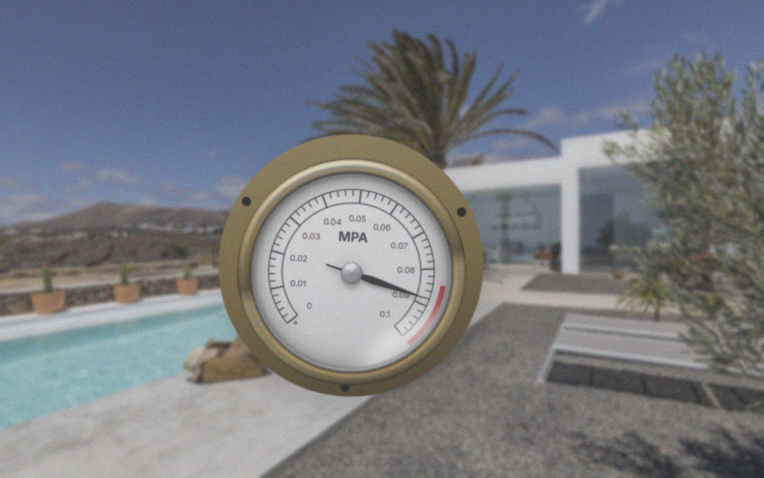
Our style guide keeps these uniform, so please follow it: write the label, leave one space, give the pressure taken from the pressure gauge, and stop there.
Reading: 0.088 MPa
